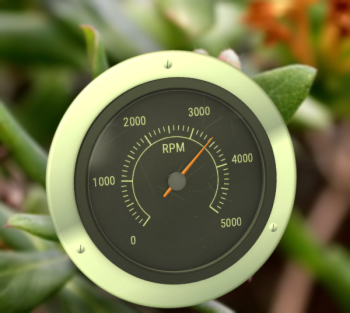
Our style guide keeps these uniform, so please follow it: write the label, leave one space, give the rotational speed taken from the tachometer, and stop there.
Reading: 3400 rpm
